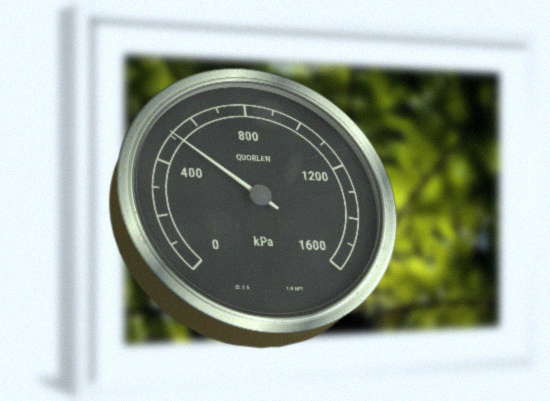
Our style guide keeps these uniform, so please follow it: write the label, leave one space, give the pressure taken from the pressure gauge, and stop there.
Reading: 500 kPa
